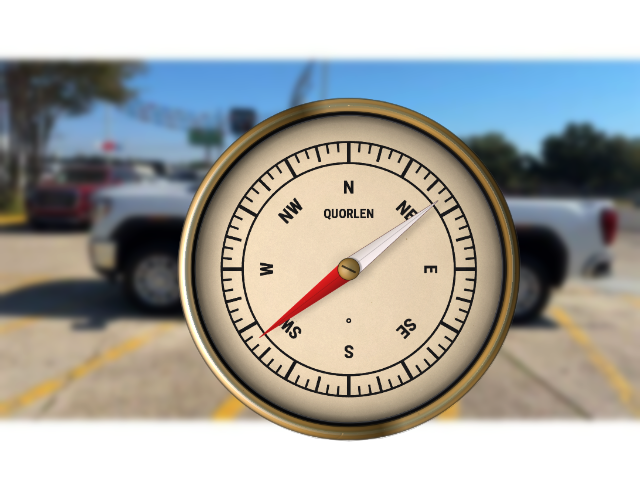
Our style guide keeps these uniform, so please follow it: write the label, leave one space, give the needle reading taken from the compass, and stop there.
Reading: 232.5 °
